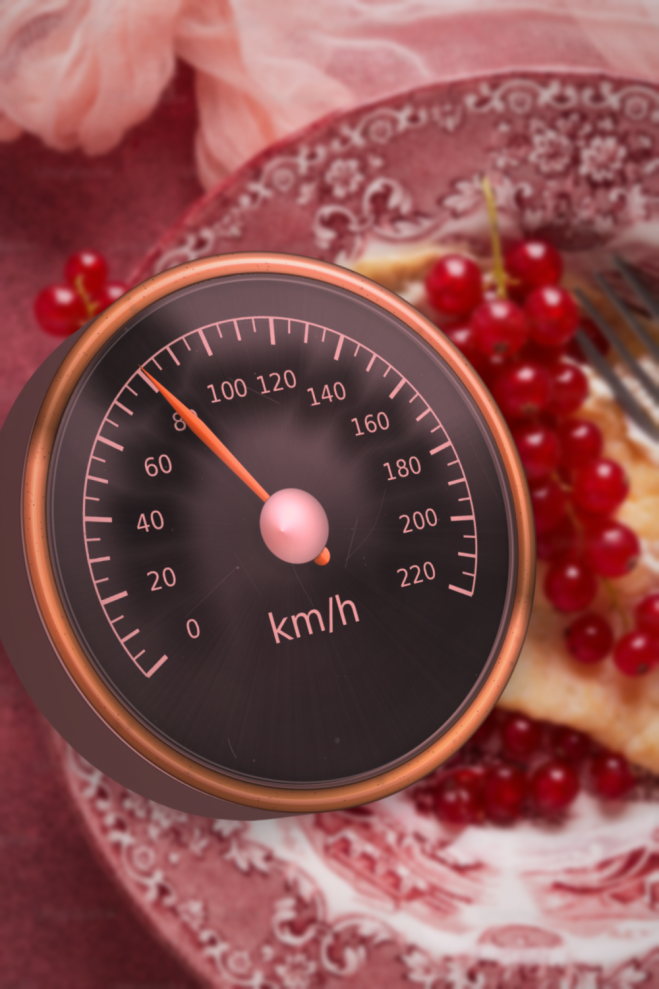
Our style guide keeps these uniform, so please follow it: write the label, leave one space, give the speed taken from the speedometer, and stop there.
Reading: 80 km/h
